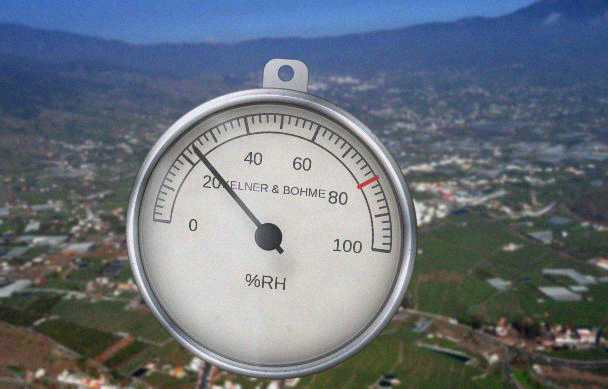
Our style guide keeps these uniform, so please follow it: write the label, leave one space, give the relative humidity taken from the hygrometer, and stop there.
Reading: 24 %
